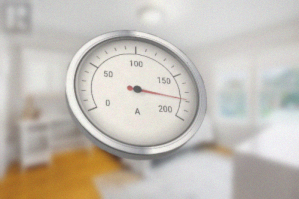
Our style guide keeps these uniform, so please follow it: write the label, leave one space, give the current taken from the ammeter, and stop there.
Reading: 180 A
